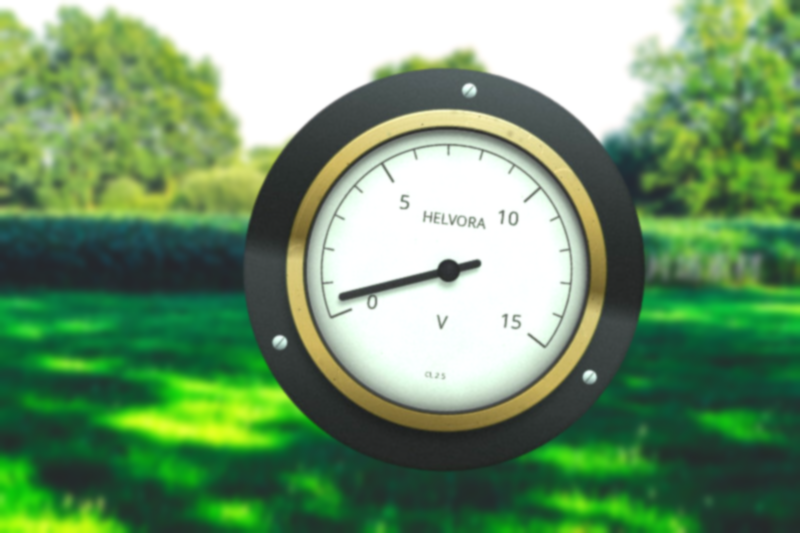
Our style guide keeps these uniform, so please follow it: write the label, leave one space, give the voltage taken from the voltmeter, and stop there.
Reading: 0.5 V
